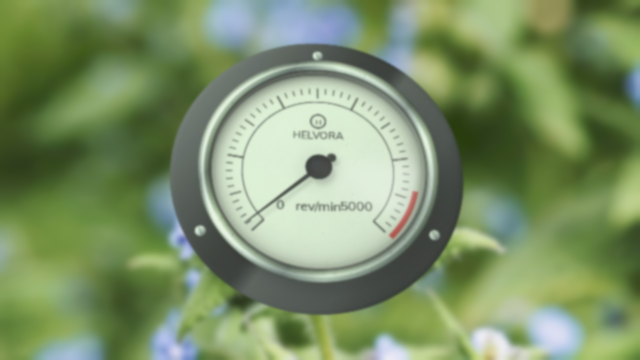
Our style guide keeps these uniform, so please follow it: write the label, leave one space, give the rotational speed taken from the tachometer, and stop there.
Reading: 100 rpm
